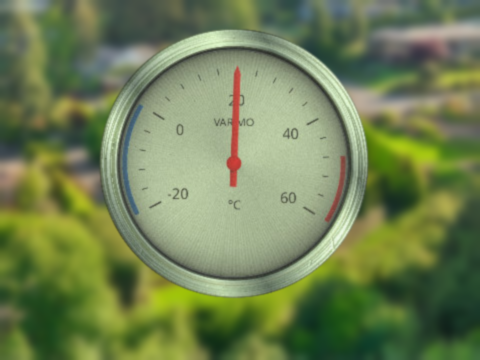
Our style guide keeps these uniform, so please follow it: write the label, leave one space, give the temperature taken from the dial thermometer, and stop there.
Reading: 20 °C
